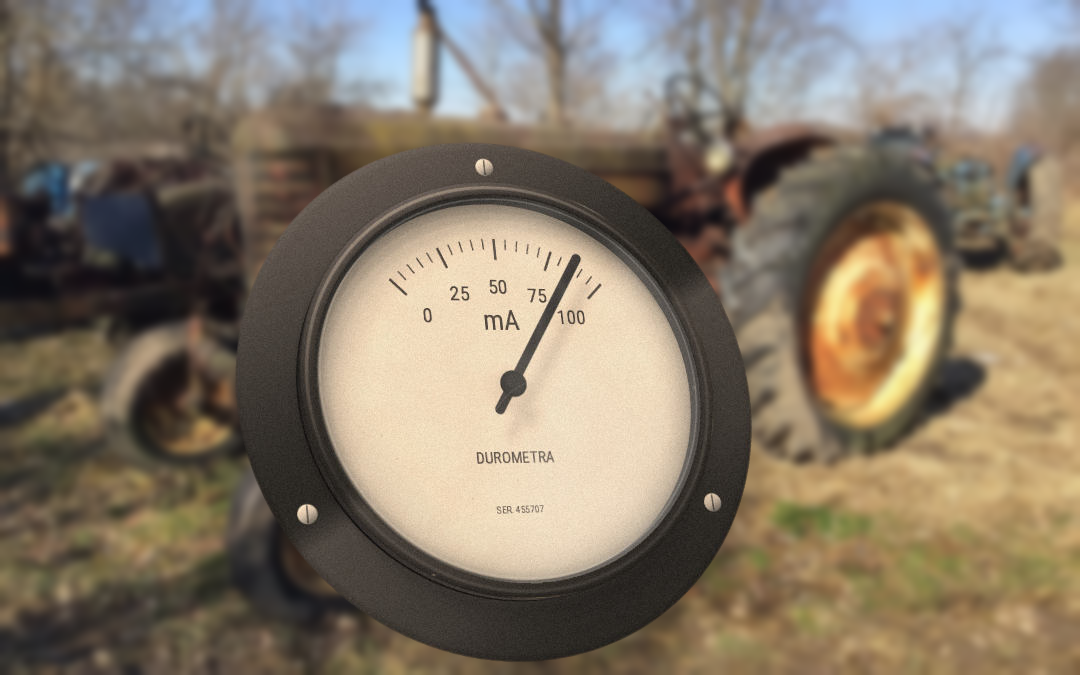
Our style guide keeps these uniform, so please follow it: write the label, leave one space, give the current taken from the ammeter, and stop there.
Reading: 85 mA
